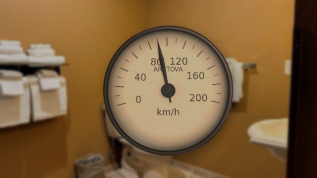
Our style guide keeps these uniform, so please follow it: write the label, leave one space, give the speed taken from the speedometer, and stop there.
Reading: 90 km/h
